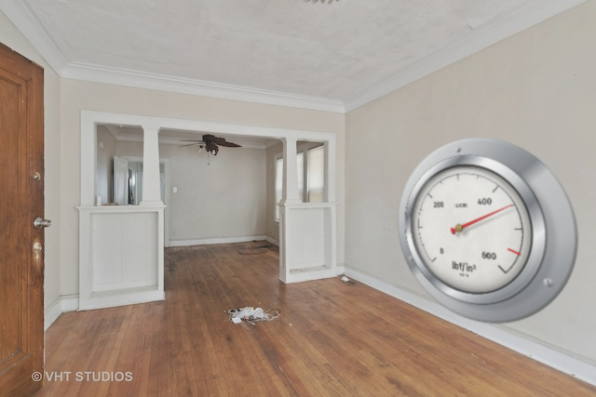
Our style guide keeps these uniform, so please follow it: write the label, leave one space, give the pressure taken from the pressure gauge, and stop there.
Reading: 450 psi
